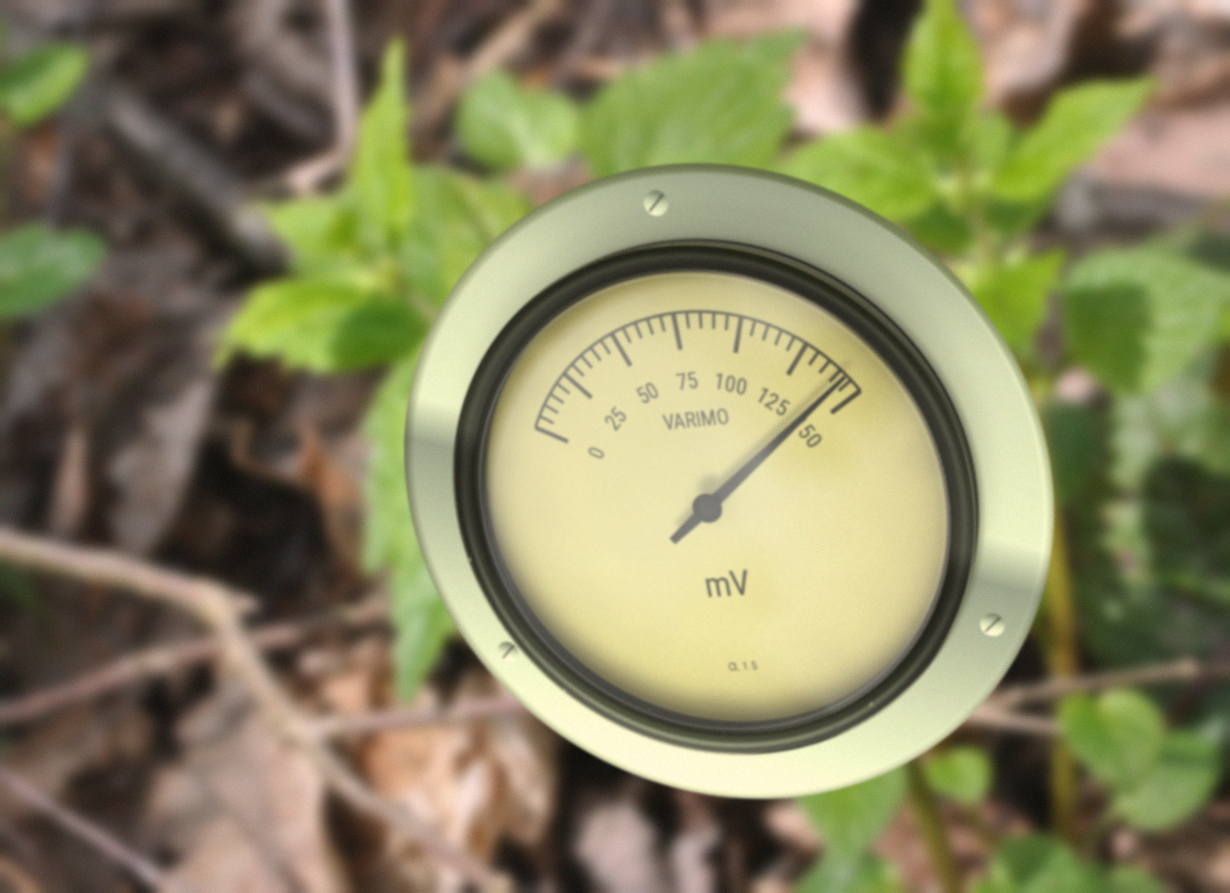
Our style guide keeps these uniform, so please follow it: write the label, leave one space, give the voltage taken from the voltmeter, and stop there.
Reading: 142.5 mV
